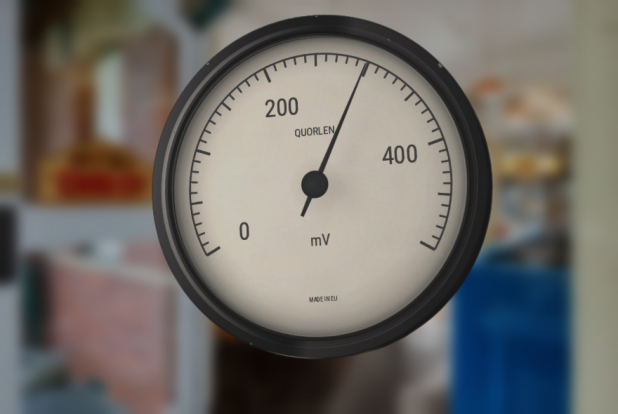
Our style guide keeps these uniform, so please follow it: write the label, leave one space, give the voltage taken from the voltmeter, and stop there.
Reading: 300 mV
